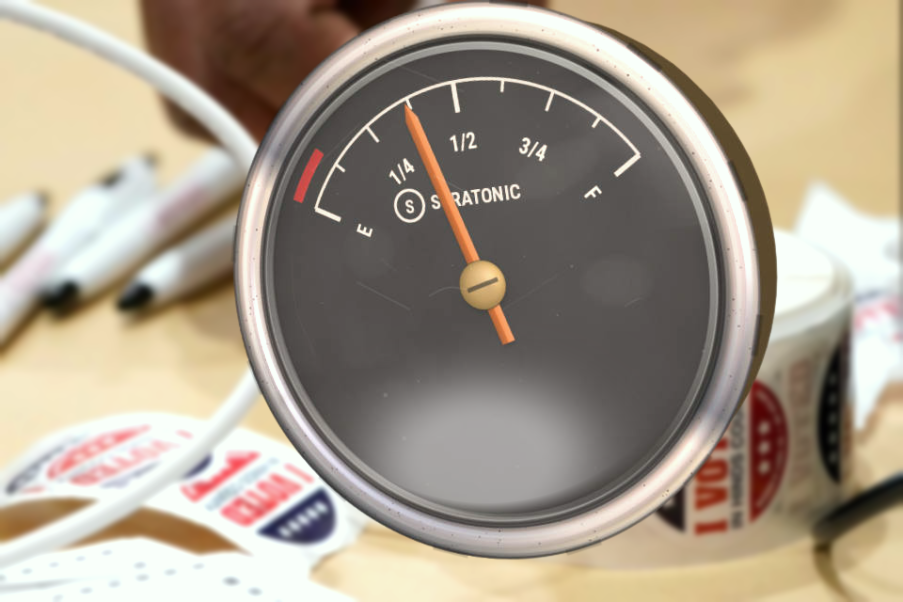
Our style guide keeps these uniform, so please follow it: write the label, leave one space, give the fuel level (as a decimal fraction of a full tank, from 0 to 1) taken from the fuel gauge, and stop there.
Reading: 0.375
